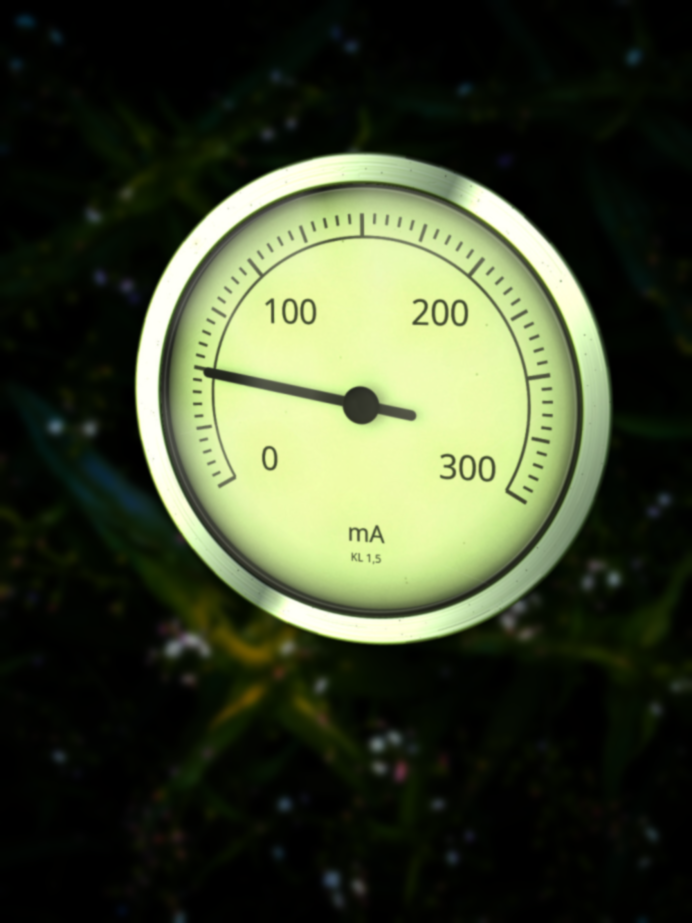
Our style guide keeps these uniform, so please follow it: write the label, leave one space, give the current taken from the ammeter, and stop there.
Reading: 50 mA
